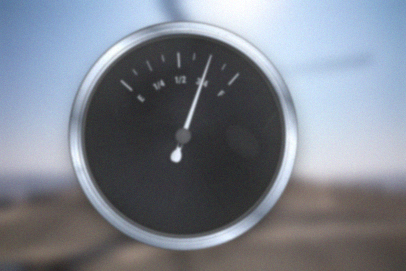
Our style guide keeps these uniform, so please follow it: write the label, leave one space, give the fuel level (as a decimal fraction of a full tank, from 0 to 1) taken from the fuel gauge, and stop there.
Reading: 0.75
